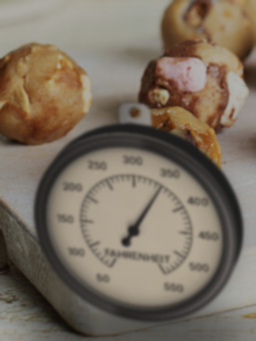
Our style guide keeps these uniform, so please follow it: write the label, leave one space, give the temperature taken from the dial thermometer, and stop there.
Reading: 350 °F
